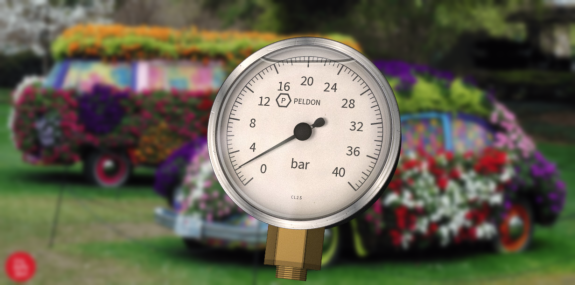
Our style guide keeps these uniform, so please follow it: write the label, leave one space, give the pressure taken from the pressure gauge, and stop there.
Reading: 2 bar
